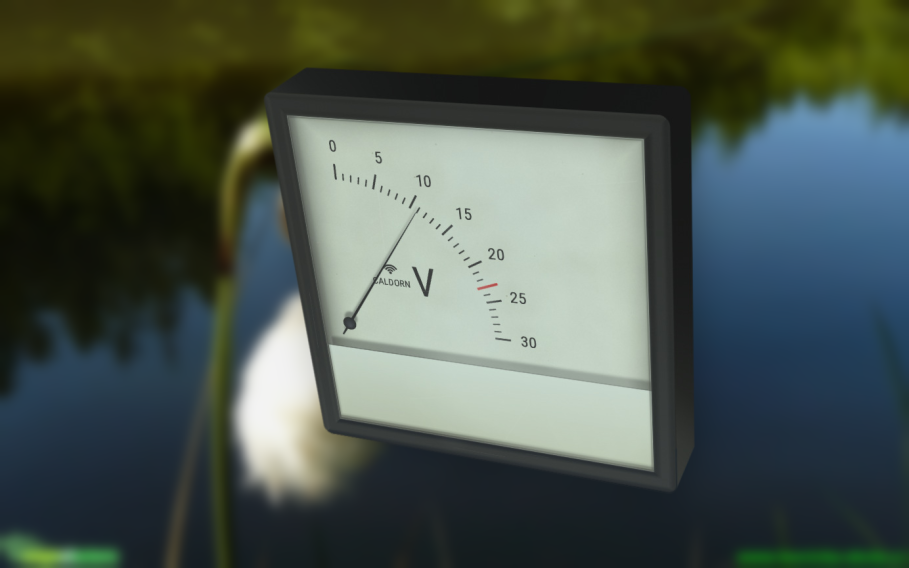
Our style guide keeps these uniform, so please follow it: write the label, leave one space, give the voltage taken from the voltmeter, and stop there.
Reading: 11 V
